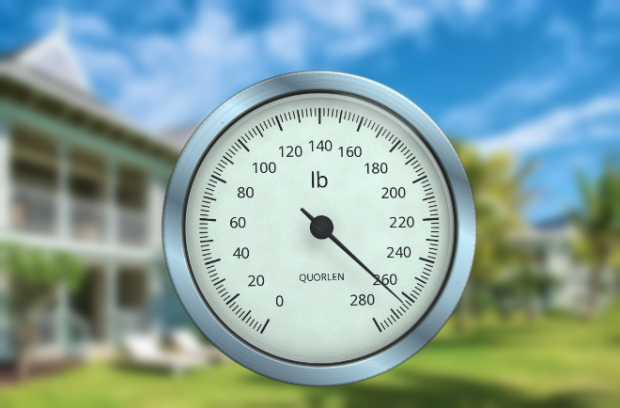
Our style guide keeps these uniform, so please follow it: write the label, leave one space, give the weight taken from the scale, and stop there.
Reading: 264 lb
